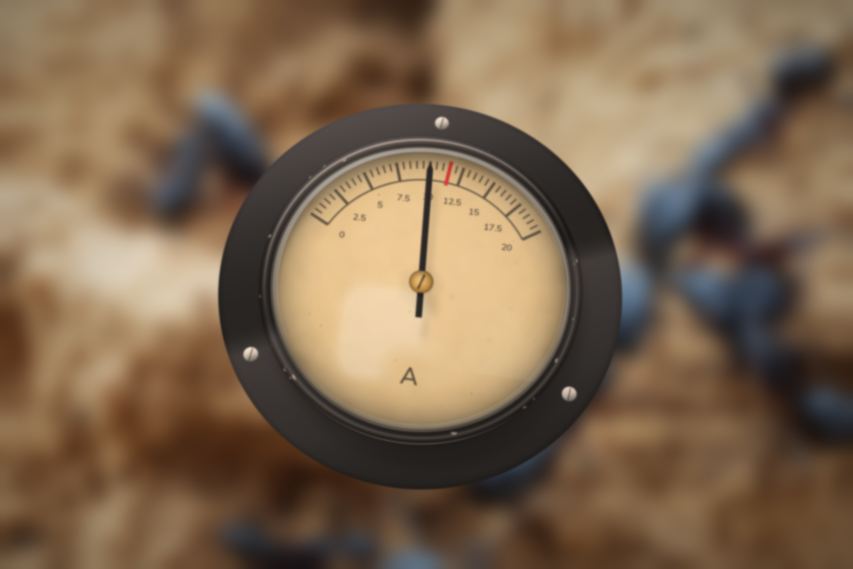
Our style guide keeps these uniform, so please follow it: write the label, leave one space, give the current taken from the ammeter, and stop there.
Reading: 10 A
